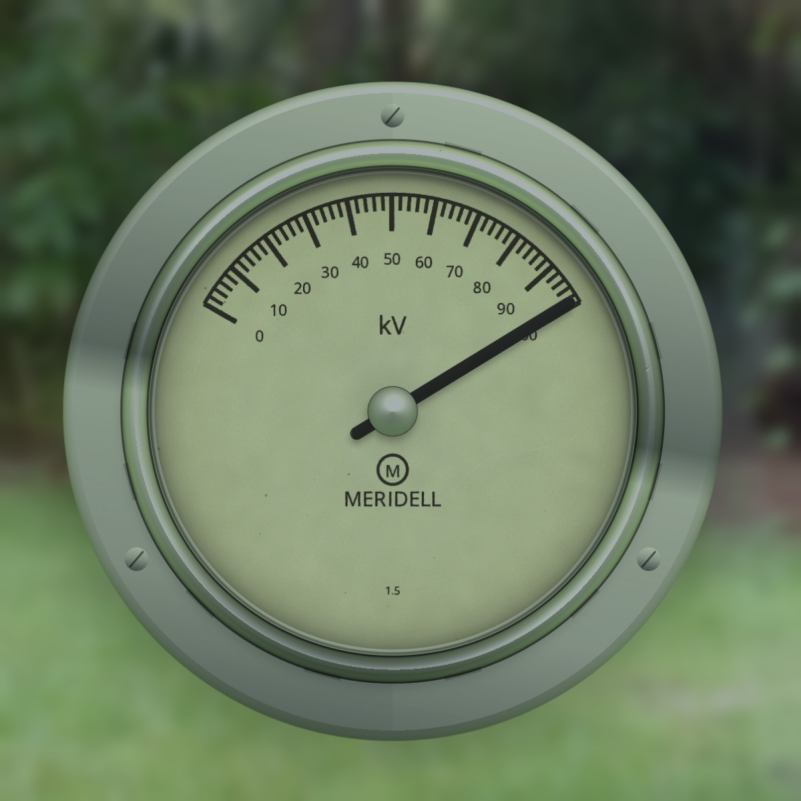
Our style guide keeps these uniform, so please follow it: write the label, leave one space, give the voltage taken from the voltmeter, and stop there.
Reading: 99 kV
